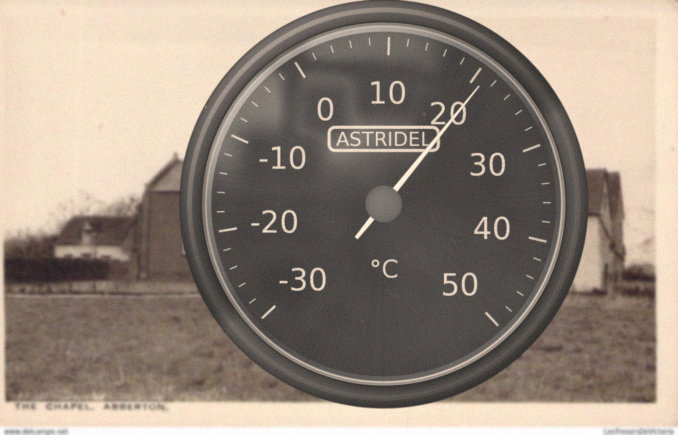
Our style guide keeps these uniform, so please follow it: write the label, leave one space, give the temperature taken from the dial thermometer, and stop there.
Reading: 21 °C
